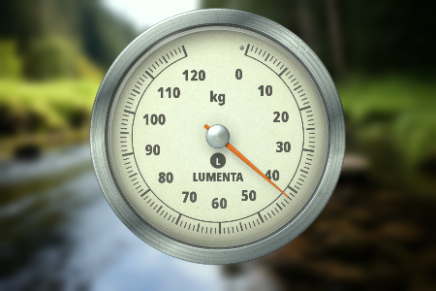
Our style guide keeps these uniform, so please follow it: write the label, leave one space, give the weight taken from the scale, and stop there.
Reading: 42 kg
